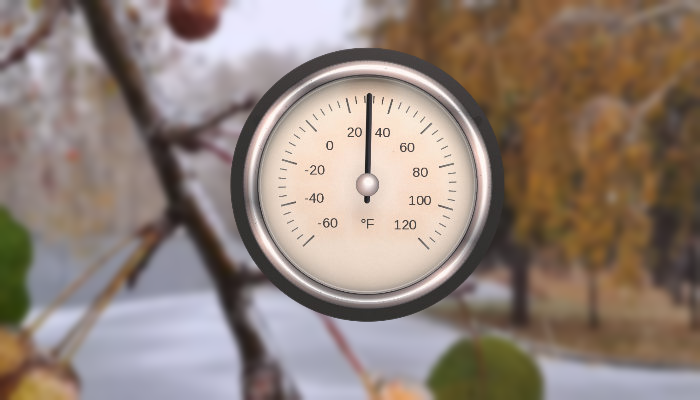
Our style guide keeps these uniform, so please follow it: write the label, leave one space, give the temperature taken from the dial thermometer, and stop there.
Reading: 30 °F
